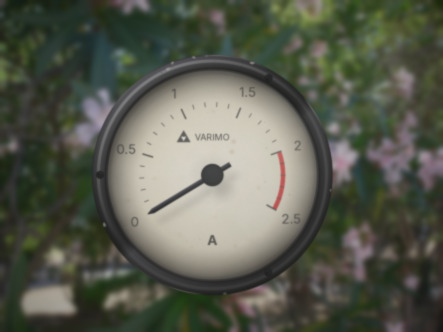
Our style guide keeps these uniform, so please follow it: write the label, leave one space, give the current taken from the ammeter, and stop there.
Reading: 0 A
